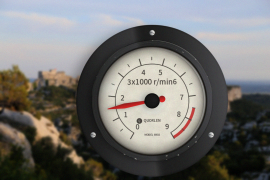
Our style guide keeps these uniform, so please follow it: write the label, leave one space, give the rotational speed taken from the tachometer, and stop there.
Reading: 1500 rpm
